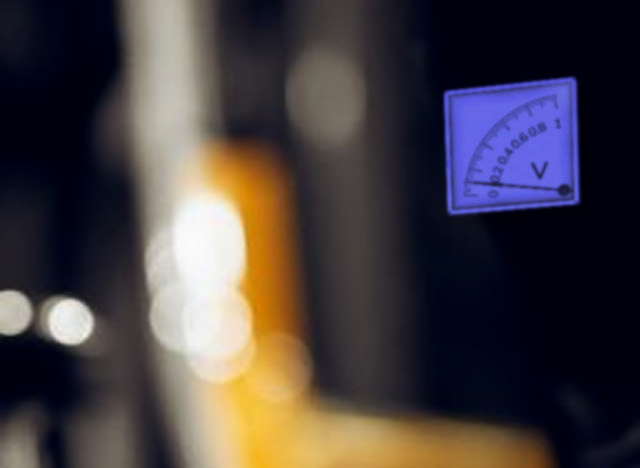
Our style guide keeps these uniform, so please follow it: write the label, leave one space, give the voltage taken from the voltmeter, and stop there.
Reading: 0.1 V
